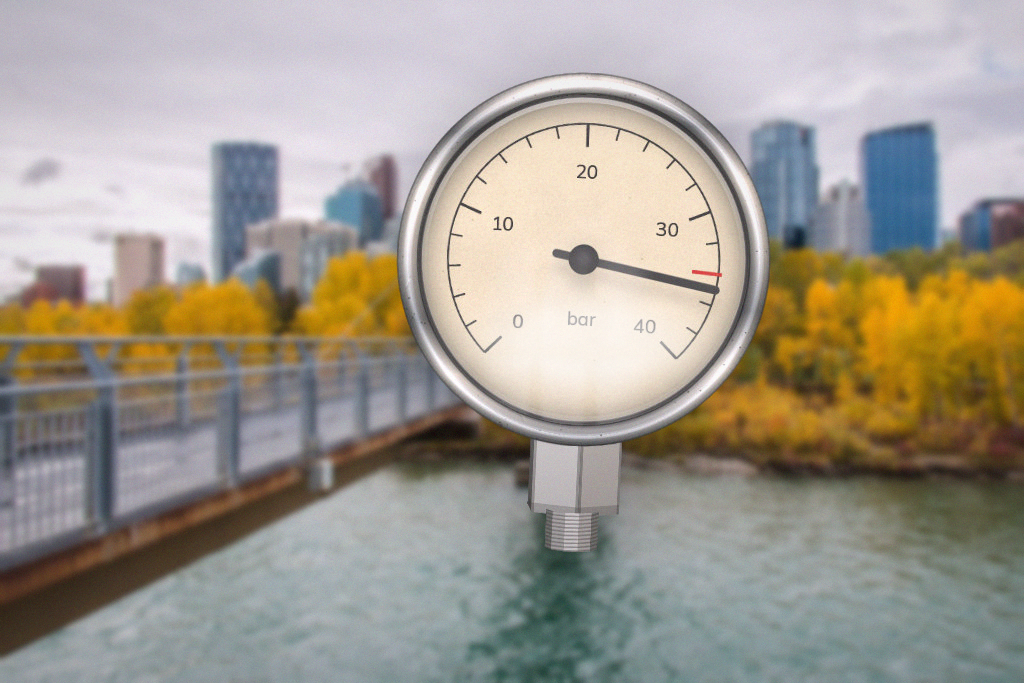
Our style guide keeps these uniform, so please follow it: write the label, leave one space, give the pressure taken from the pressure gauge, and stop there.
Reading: 35 bar
